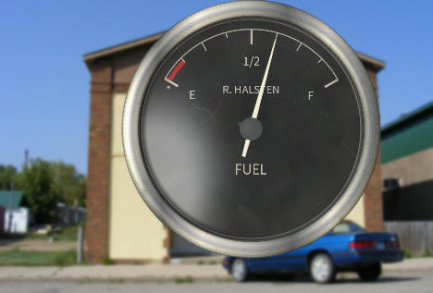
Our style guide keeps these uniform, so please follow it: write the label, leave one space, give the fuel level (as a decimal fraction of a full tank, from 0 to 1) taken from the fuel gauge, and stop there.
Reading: 0.625
